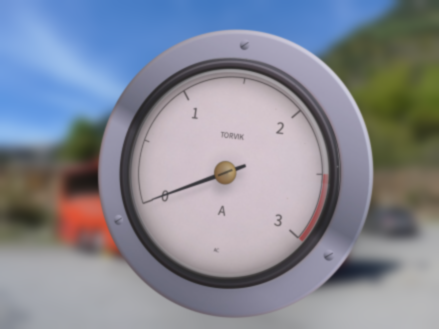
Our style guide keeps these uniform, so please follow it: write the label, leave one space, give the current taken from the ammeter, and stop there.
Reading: 0 A
